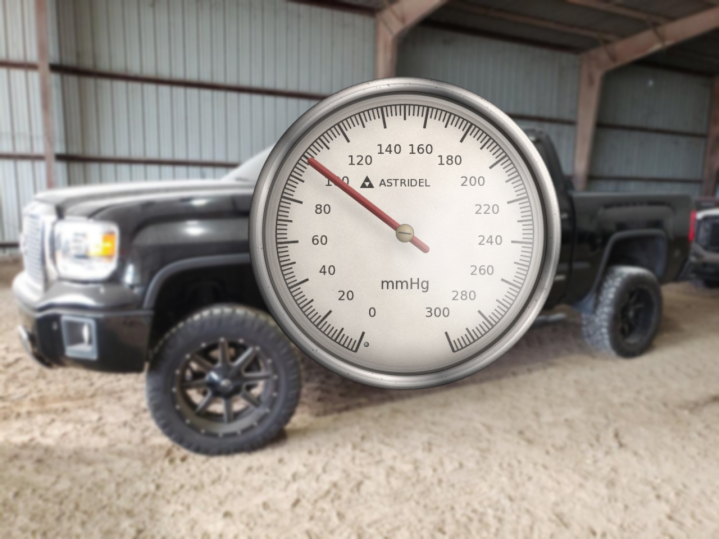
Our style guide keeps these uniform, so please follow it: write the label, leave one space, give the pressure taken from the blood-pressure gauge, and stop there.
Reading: 100 mmHg
